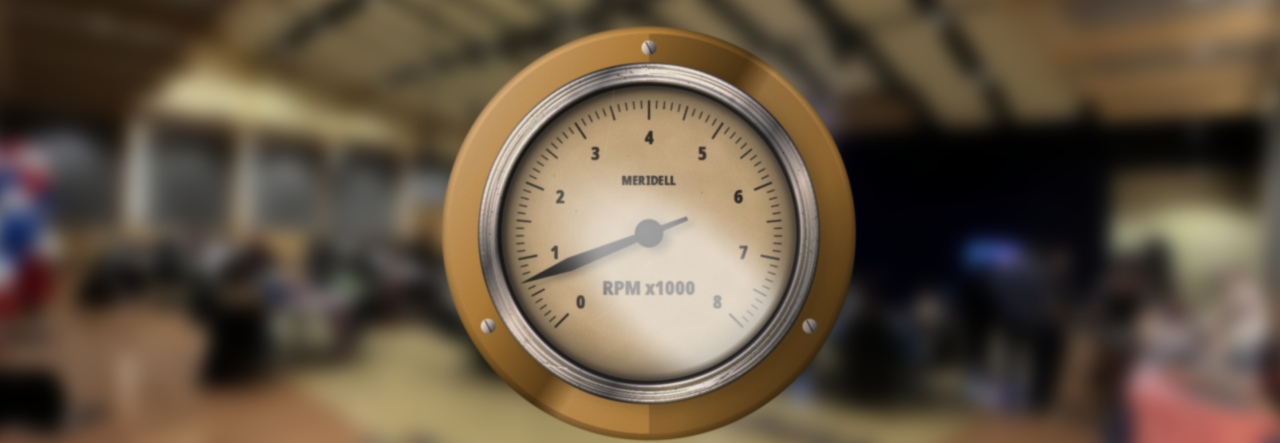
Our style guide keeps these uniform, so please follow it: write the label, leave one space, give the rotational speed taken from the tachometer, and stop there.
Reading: 700 rpm
